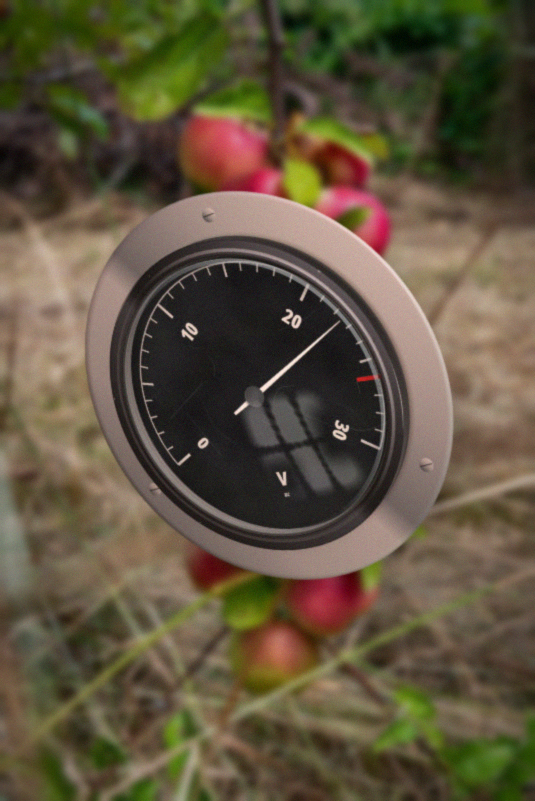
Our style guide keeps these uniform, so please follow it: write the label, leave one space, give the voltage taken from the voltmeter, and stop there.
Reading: 22.5 V
